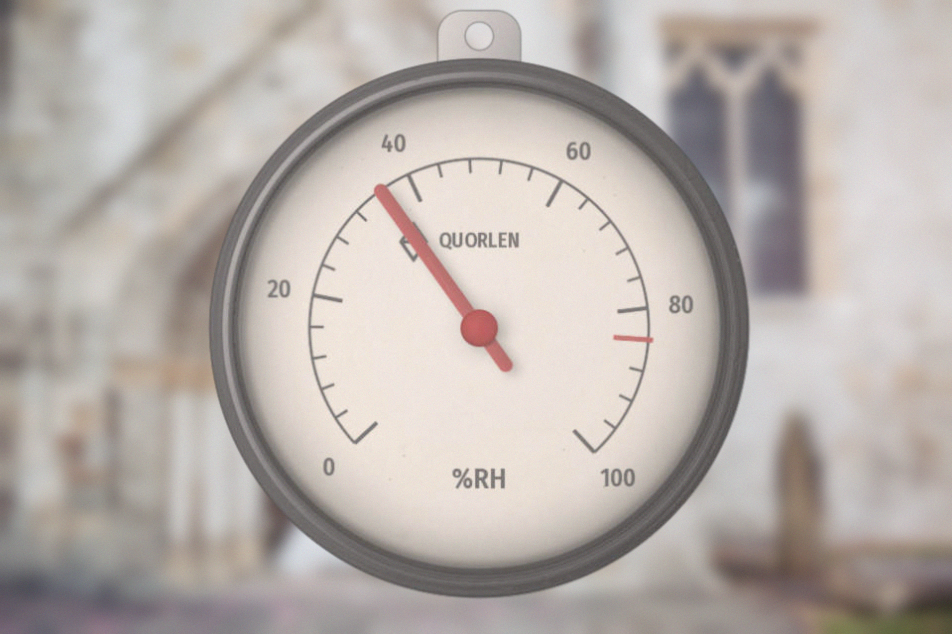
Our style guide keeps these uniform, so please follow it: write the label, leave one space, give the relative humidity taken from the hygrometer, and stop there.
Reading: 36 %
